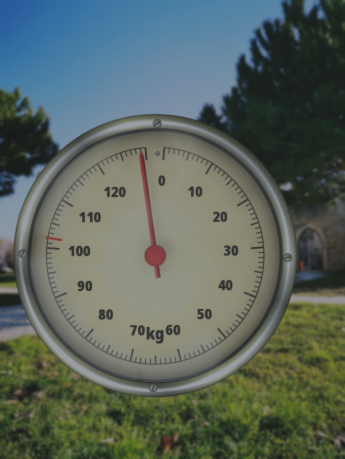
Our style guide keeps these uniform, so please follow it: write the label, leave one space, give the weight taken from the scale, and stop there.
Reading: 129 kg
